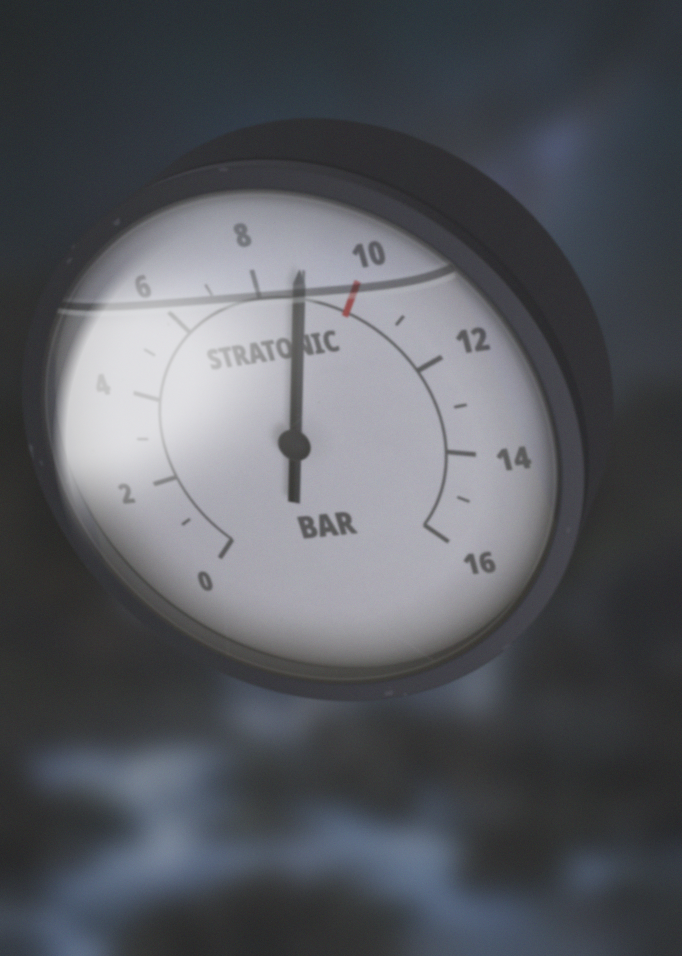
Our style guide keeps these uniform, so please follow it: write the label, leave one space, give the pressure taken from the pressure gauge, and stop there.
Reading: 9 bar
